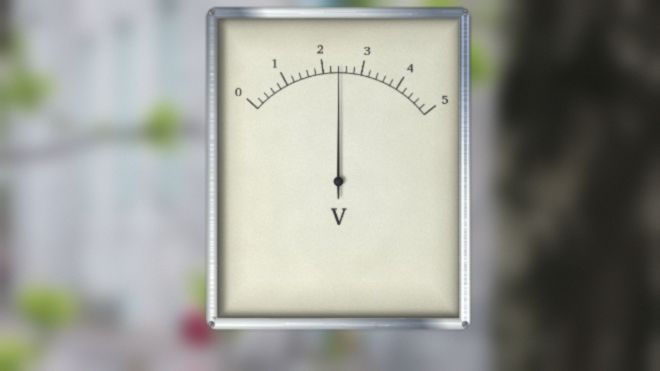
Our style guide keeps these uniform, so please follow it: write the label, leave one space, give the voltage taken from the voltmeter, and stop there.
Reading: 2.4 V
